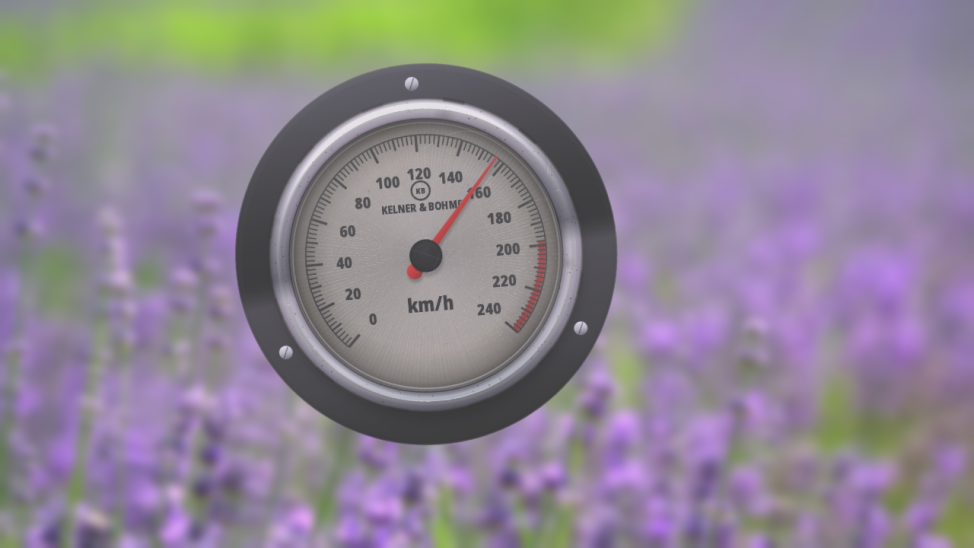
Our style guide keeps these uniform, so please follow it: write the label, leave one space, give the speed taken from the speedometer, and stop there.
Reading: 156 km/h
